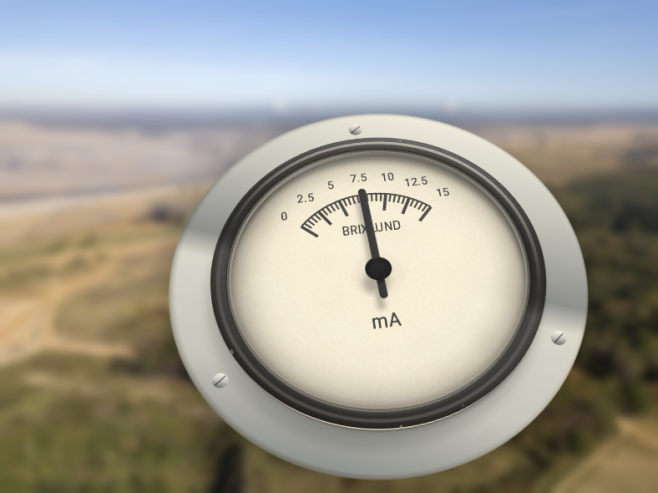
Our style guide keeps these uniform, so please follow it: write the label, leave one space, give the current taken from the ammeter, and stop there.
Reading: 7.5 mA
